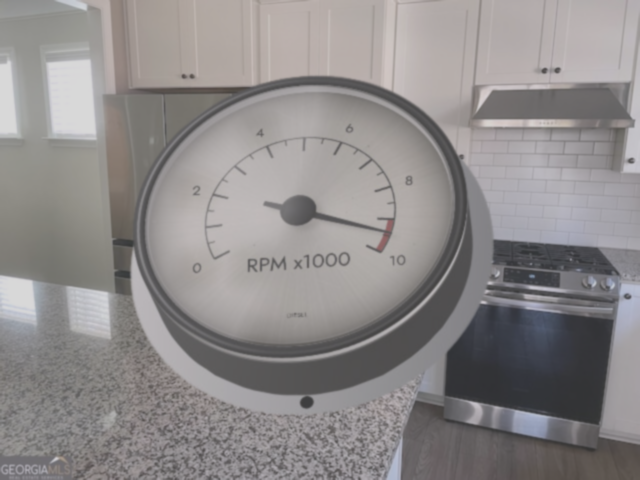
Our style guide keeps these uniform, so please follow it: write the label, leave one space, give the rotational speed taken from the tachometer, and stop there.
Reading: 9500 rpm
